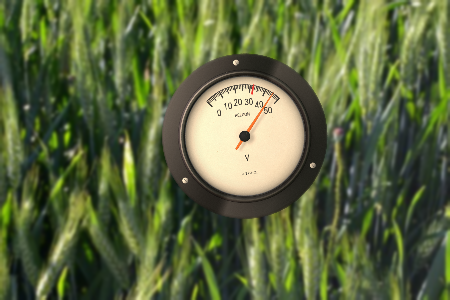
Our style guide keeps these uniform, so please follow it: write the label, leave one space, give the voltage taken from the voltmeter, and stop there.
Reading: 45 V
